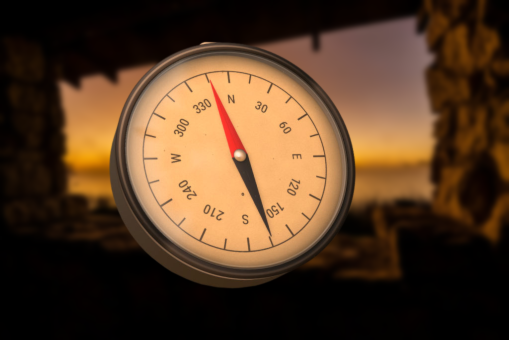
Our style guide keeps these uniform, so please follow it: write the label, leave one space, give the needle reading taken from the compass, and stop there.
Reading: 345 °
